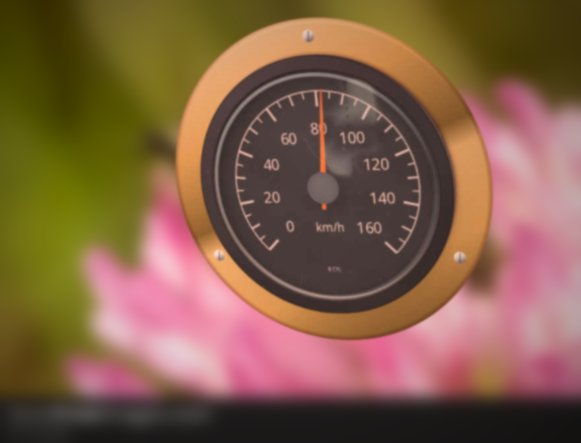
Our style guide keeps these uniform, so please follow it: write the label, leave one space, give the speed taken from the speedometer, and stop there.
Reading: 82.5 km/h
